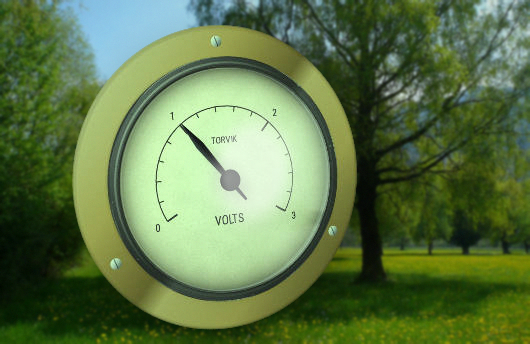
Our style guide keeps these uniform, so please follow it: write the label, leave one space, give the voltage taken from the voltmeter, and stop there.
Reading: 1 V
